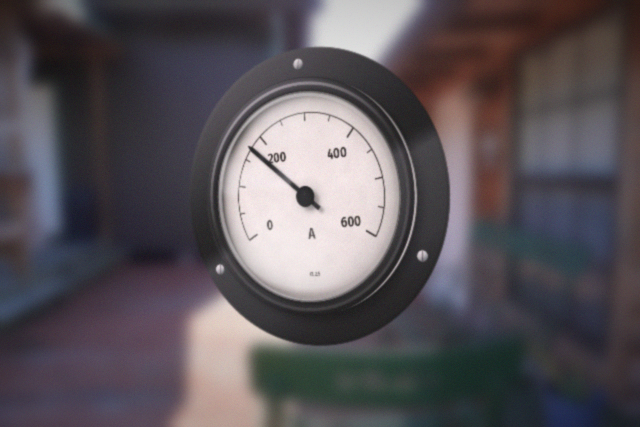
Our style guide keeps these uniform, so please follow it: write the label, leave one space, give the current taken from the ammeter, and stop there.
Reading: 175 A
